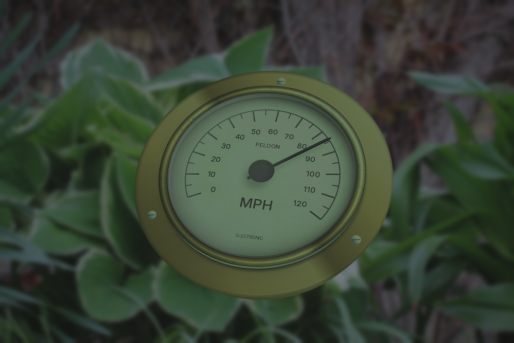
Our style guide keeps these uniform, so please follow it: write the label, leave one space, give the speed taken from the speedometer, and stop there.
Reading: 85 mph
